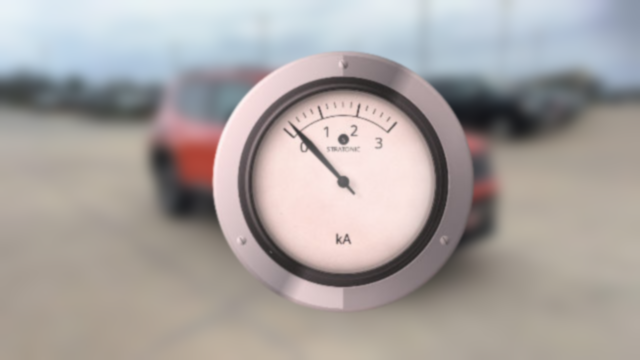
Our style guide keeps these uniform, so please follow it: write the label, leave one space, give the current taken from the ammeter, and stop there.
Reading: 0.2 kA
